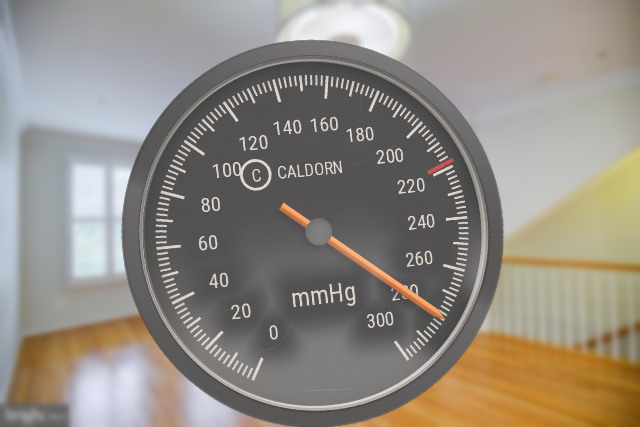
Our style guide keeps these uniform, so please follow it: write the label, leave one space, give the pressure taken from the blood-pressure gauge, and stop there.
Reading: 280 mmHg
